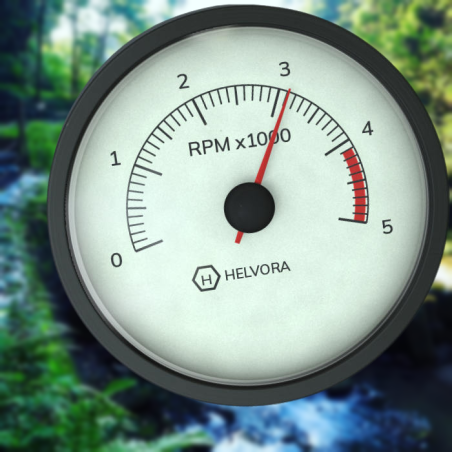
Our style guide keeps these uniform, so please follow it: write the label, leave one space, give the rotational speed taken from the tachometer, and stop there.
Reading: 3100 rpm
